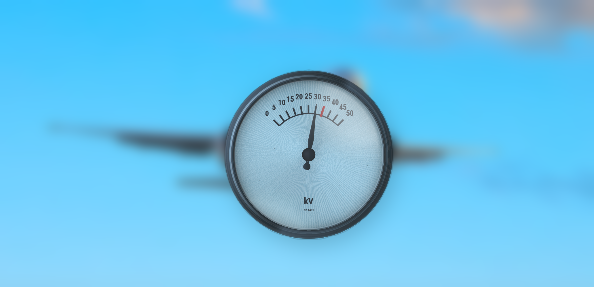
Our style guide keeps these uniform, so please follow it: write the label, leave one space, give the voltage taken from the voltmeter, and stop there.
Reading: 30 kV
